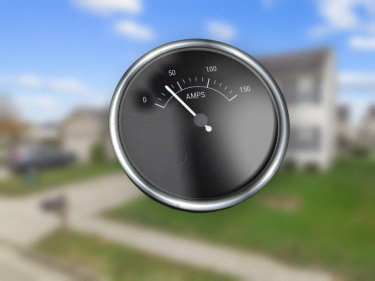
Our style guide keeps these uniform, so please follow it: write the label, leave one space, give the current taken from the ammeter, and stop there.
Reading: 30 A
